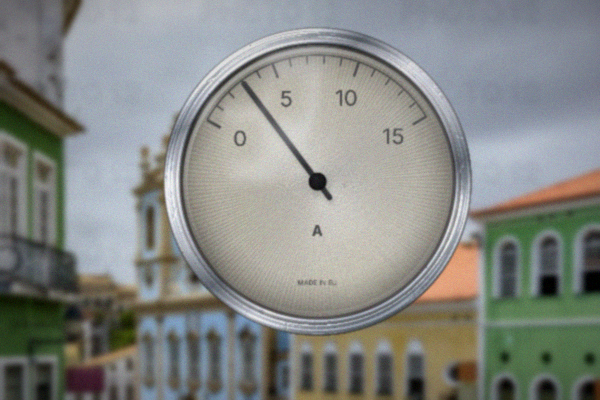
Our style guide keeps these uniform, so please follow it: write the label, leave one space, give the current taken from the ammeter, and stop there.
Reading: 3 A
